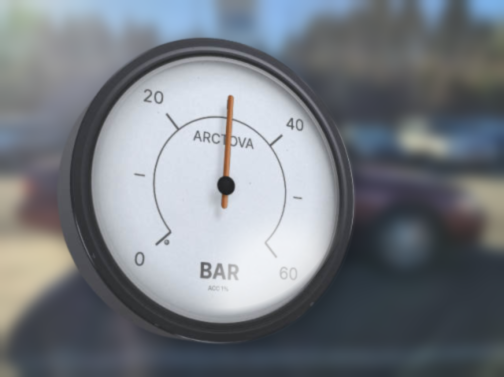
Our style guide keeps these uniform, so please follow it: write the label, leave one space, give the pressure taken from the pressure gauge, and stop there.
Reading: 30 bar
